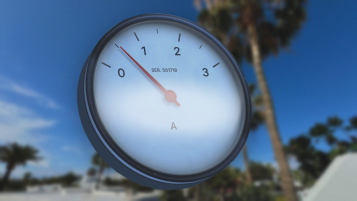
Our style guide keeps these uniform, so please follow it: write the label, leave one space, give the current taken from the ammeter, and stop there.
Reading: 0.5 A
